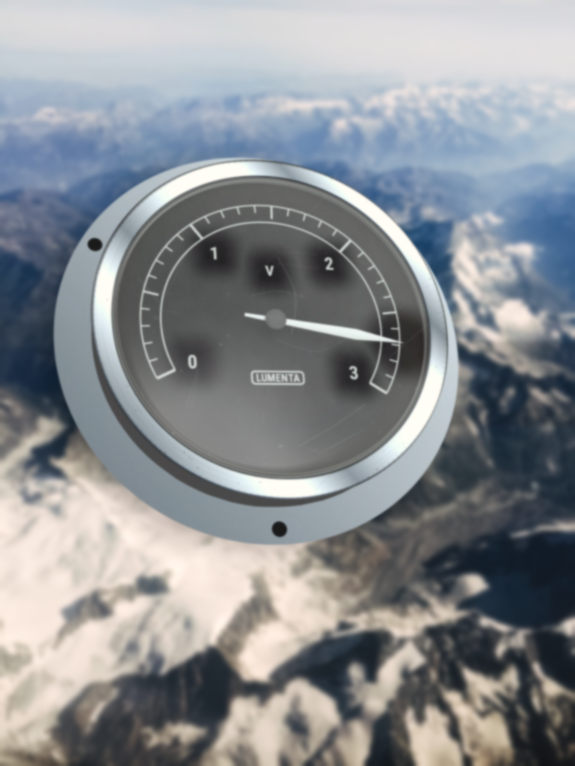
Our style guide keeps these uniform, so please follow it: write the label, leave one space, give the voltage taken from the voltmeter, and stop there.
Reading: 2.7 V
